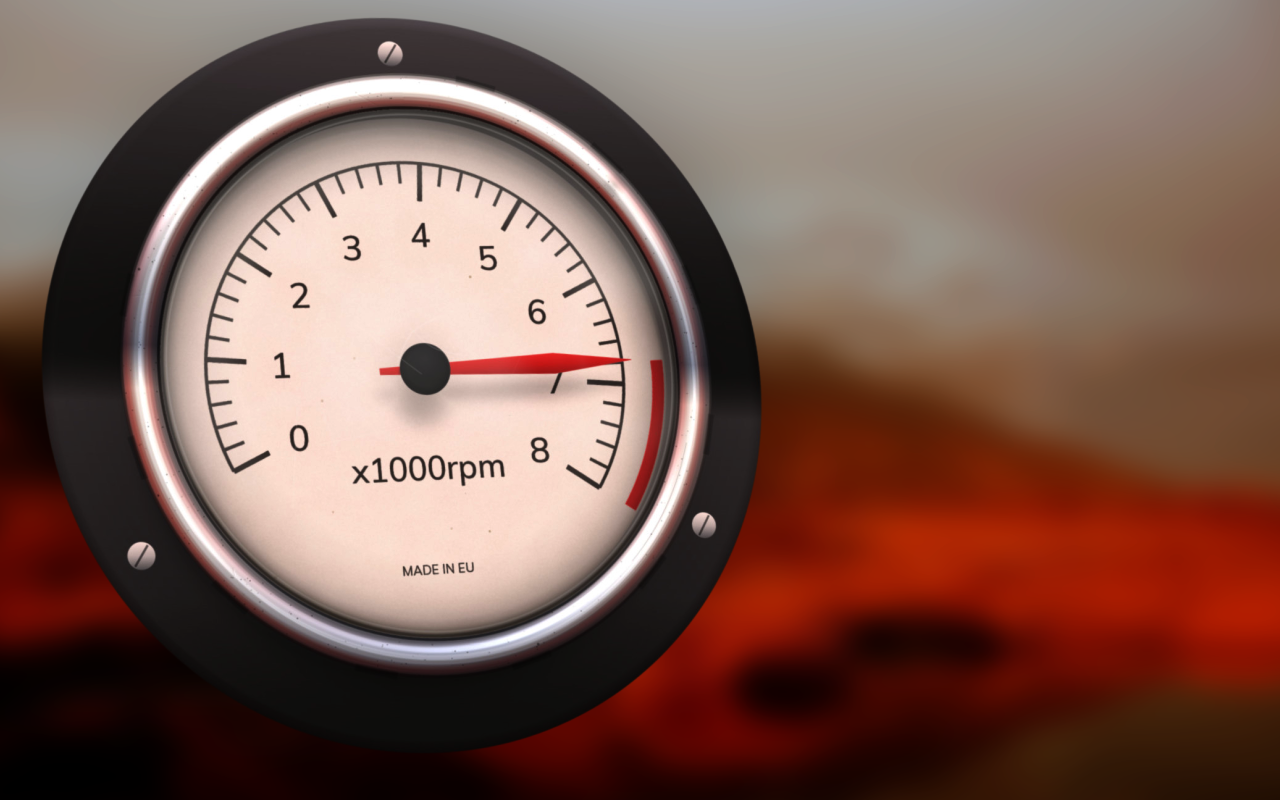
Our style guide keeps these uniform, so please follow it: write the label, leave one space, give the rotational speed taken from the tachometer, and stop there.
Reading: 6800 rpm
